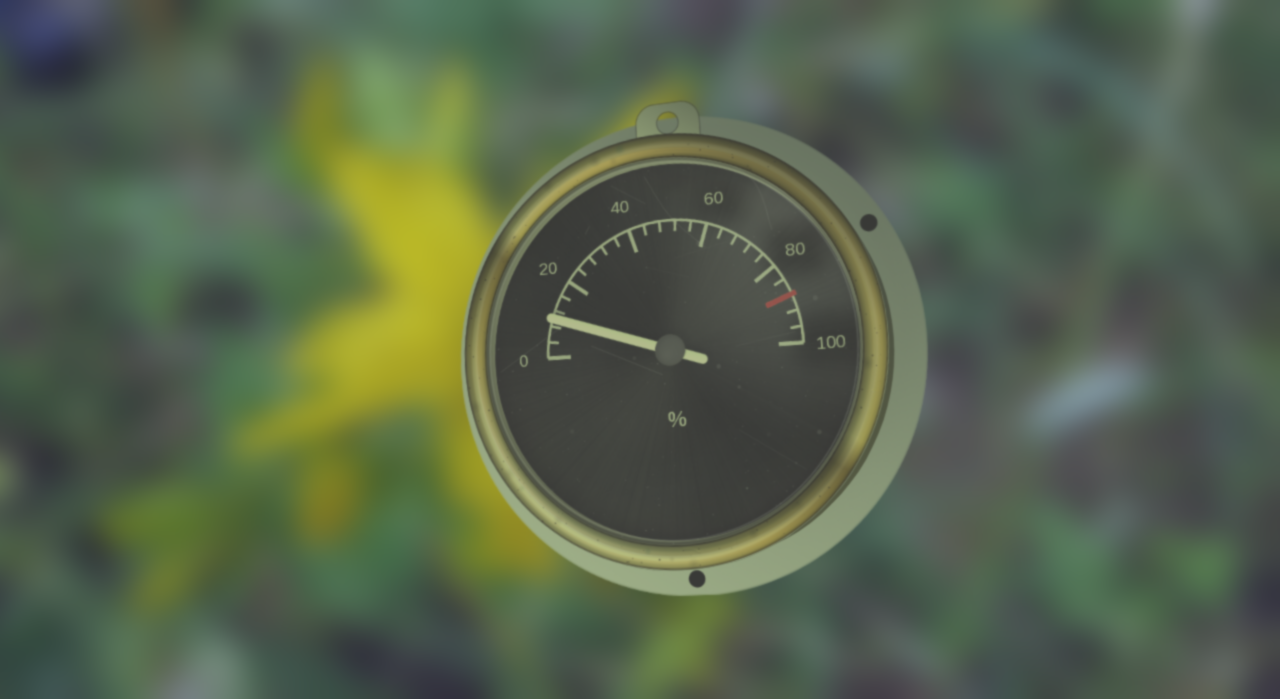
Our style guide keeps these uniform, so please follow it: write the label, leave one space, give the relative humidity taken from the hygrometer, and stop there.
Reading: 10 %
